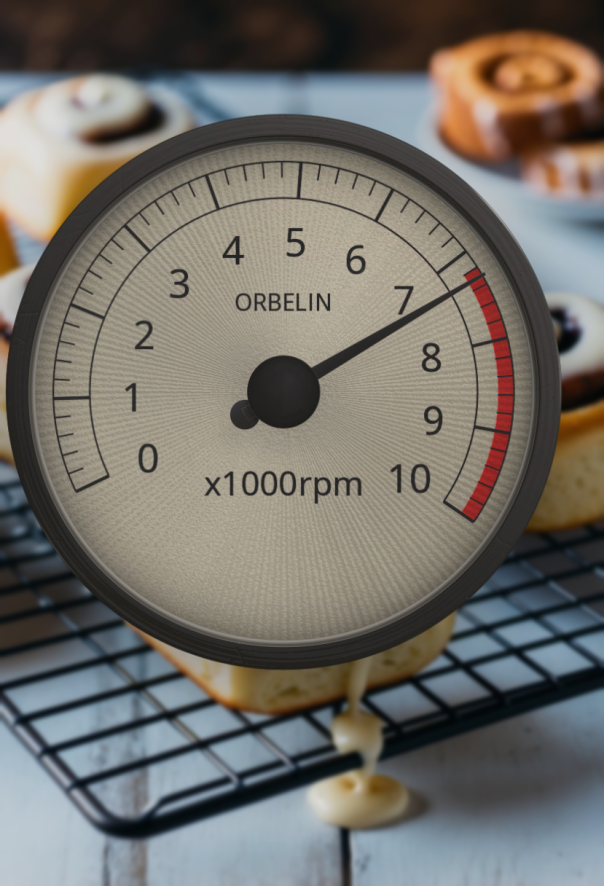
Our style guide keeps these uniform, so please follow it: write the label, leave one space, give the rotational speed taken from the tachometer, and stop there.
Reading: 7300 rpm
